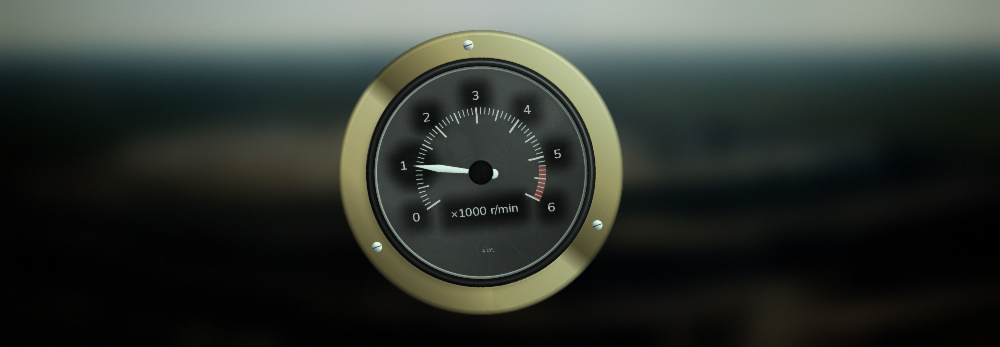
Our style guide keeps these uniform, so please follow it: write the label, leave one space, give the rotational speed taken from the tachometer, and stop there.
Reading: 1000 rpm
